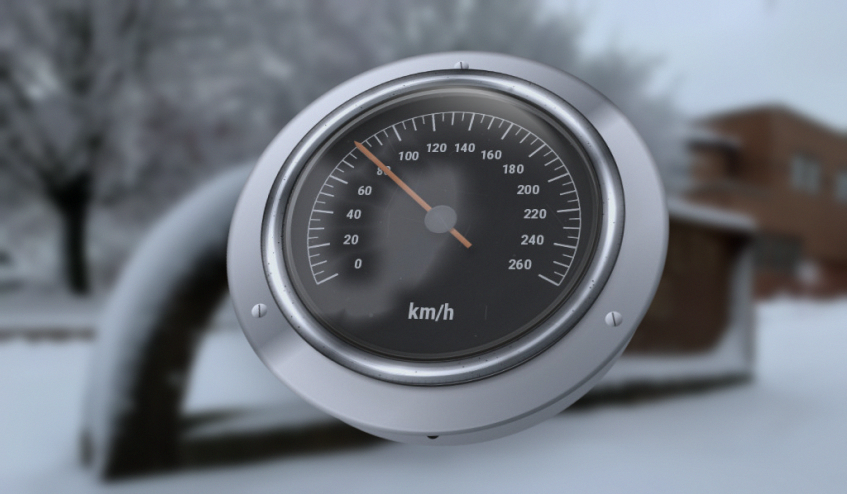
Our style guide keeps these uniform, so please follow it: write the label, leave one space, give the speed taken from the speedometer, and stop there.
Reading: 80 km/h
